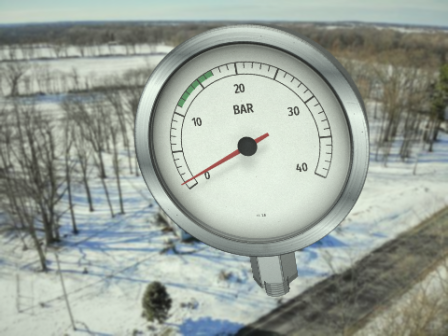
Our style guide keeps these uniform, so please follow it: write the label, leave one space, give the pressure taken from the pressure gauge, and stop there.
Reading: 1 bar
